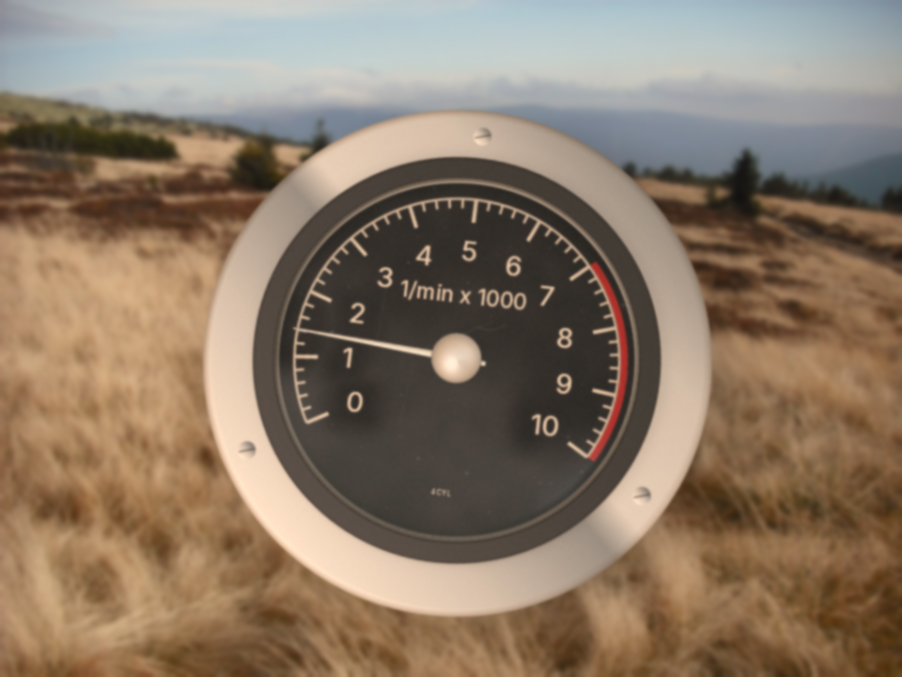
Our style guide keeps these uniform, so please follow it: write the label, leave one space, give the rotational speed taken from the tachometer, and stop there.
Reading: 1400 rpm
